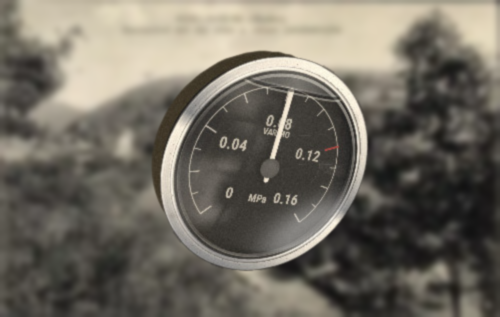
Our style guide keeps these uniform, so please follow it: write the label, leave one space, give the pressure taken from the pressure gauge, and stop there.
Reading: 0.08 MPa
